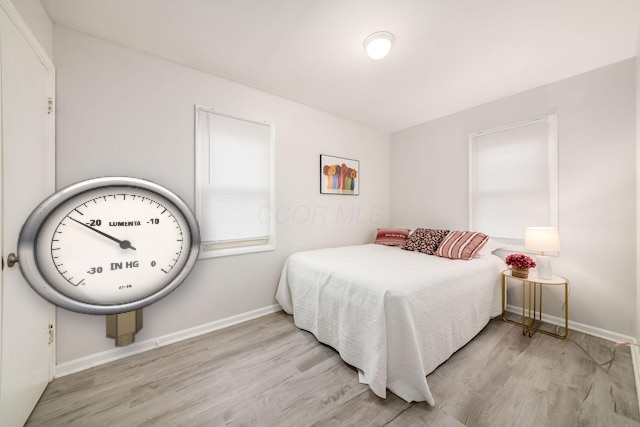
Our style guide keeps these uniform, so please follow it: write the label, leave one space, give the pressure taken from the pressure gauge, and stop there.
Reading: -21 inHg
